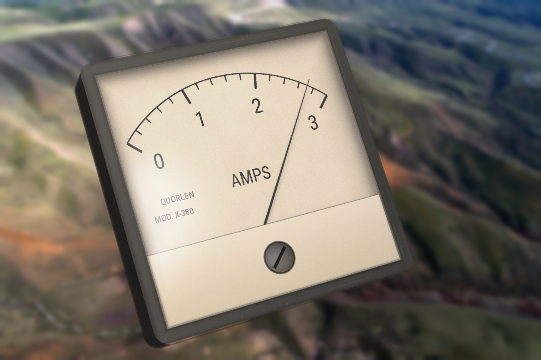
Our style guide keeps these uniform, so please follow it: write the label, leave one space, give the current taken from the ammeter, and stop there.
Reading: 2.7 A
